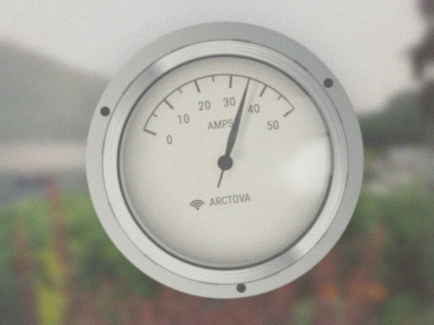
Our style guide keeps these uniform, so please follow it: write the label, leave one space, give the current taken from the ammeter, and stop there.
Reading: 35 A
